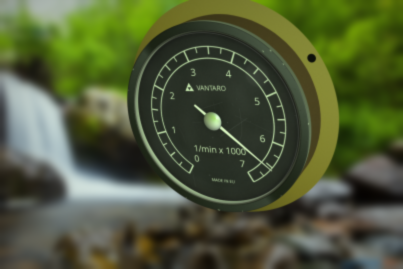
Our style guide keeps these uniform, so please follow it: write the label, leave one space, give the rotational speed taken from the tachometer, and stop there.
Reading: 6500 rpm
